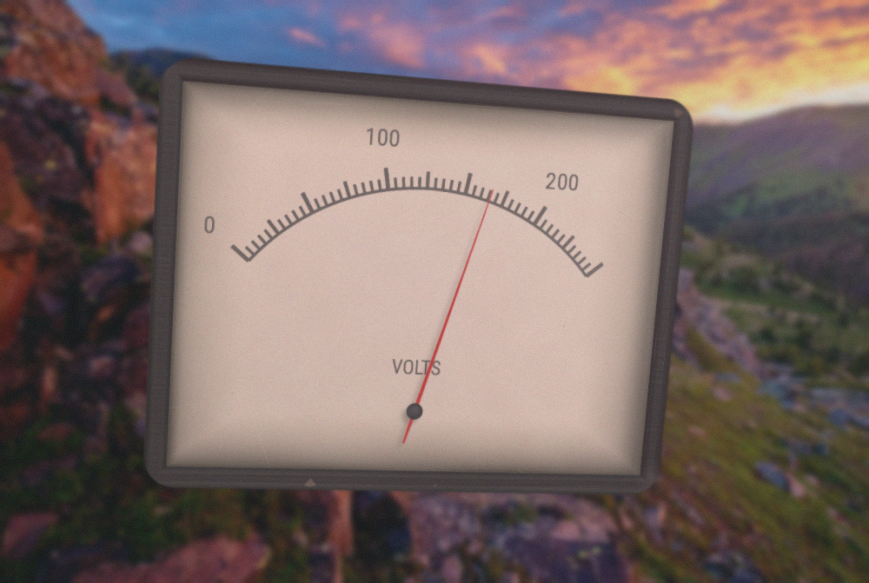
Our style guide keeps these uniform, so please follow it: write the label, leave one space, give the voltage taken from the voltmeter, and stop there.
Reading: 165 V
